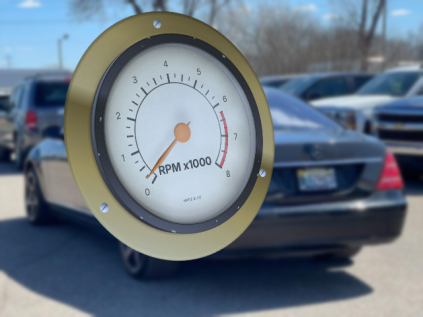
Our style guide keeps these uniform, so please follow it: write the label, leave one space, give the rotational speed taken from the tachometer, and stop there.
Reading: 250 rpm
